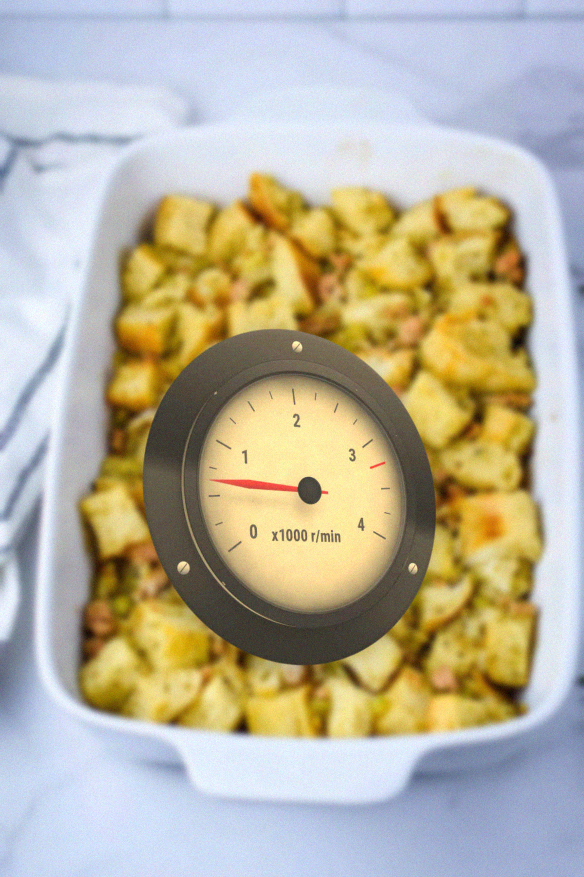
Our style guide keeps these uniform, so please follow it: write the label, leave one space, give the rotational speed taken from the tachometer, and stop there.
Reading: 625 rpm
